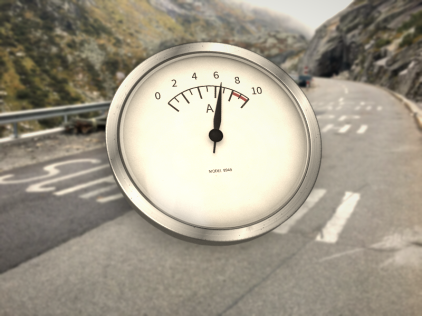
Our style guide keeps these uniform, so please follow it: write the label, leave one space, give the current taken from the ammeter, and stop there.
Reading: 6.5 A
